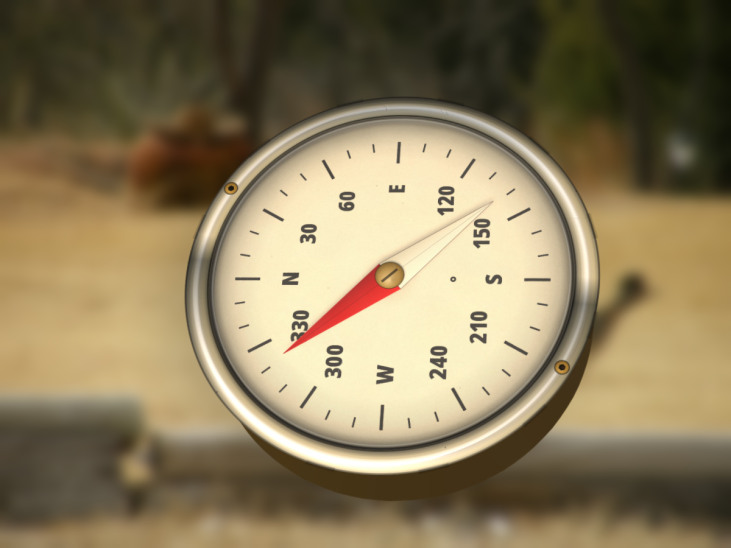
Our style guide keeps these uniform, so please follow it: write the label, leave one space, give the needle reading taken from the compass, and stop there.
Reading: 320 °
